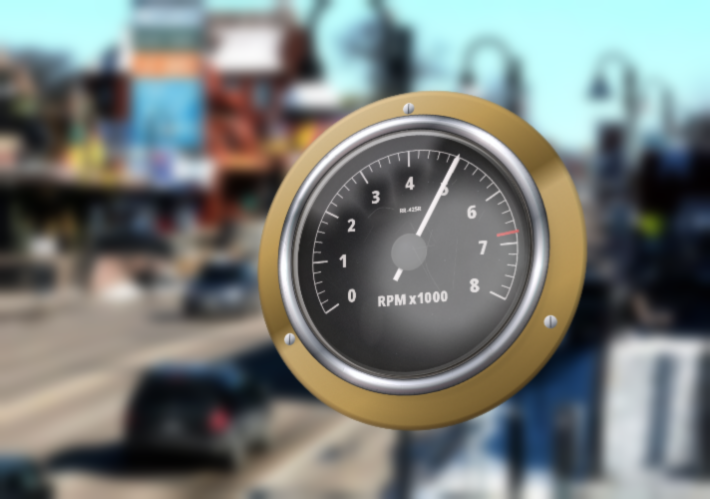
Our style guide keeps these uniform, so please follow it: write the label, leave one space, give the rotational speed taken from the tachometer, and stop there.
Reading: 5000 rpm
